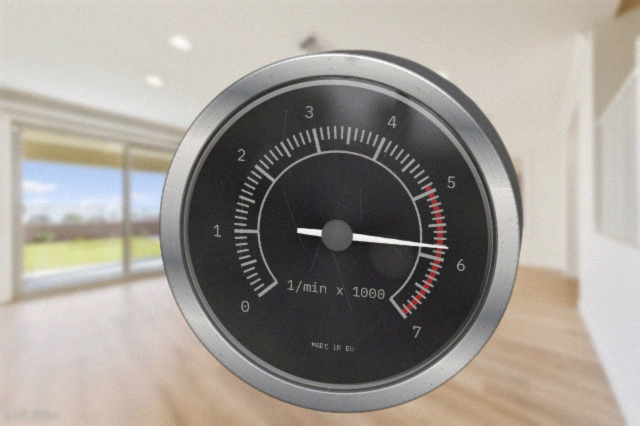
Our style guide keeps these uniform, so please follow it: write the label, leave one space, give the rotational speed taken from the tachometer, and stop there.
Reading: 5800 rpm
